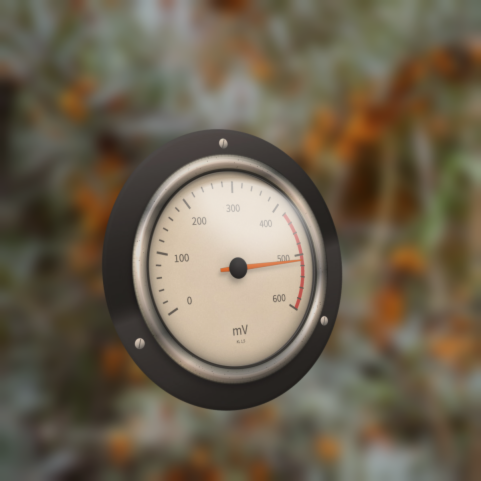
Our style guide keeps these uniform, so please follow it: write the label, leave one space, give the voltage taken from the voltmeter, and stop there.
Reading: 510 mV
